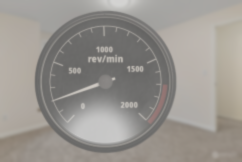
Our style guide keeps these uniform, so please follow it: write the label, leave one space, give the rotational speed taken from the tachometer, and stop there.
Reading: 200 rpm
